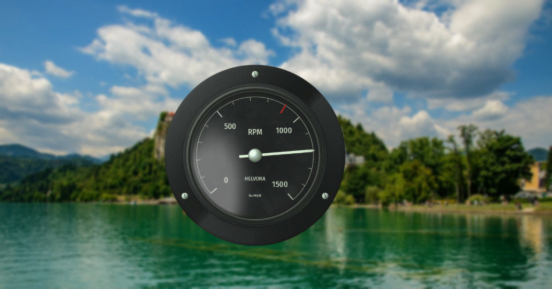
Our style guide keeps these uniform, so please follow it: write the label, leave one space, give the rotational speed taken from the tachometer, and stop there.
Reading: 1200 rpm
